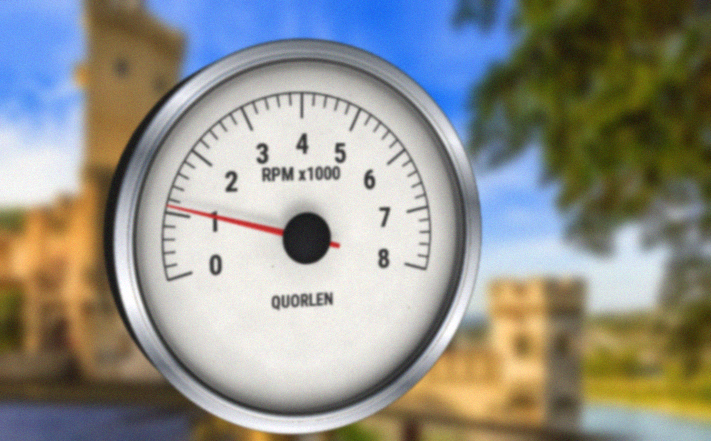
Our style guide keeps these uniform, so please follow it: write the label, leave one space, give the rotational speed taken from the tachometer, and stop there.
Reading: 1100 rpm
